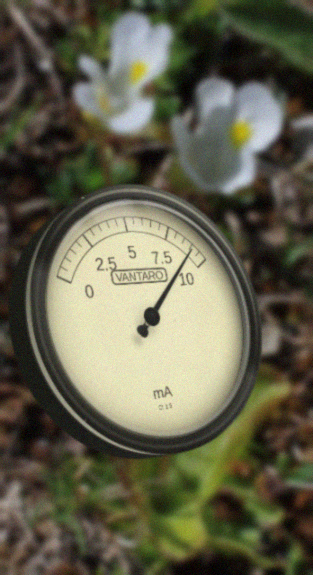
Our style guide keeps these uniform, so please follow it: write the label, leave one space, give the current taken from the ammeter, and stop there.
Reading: 9 mA
